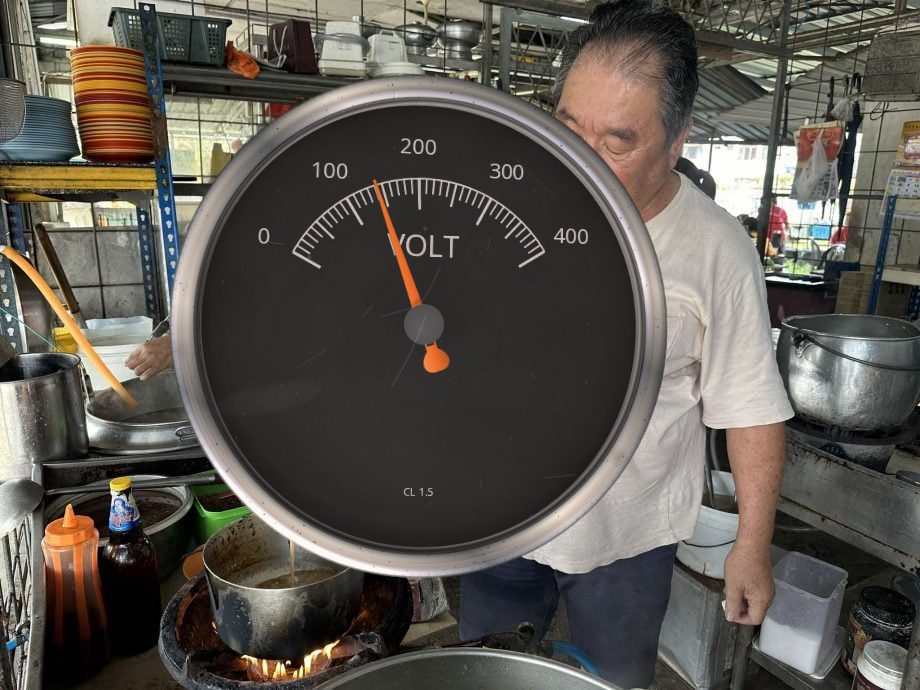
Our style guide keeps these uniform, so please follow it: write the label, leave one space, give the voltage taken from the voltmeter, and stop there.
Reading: 140 V
